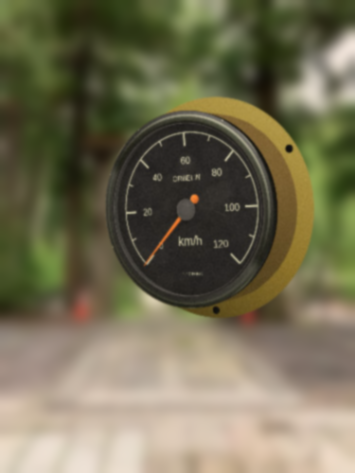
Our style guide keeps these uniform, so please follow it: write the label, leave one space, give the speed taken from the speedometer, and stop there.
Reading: 0 km/h
